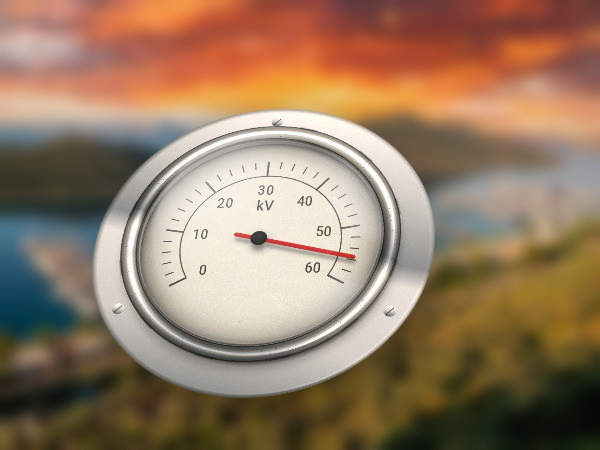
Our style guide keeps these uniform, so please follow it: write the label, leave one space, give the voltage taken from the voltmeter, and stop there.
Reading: 56 kV
